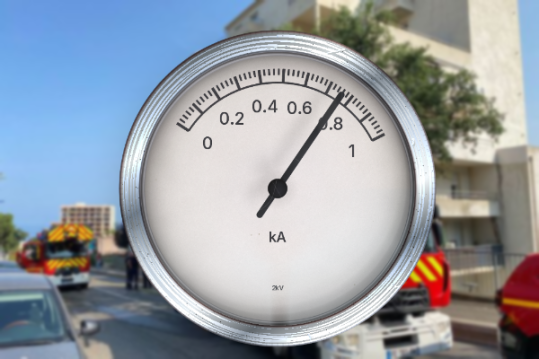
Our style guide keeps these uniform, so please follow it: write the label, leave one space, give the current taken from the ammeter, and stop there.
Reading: 0.76 kA
